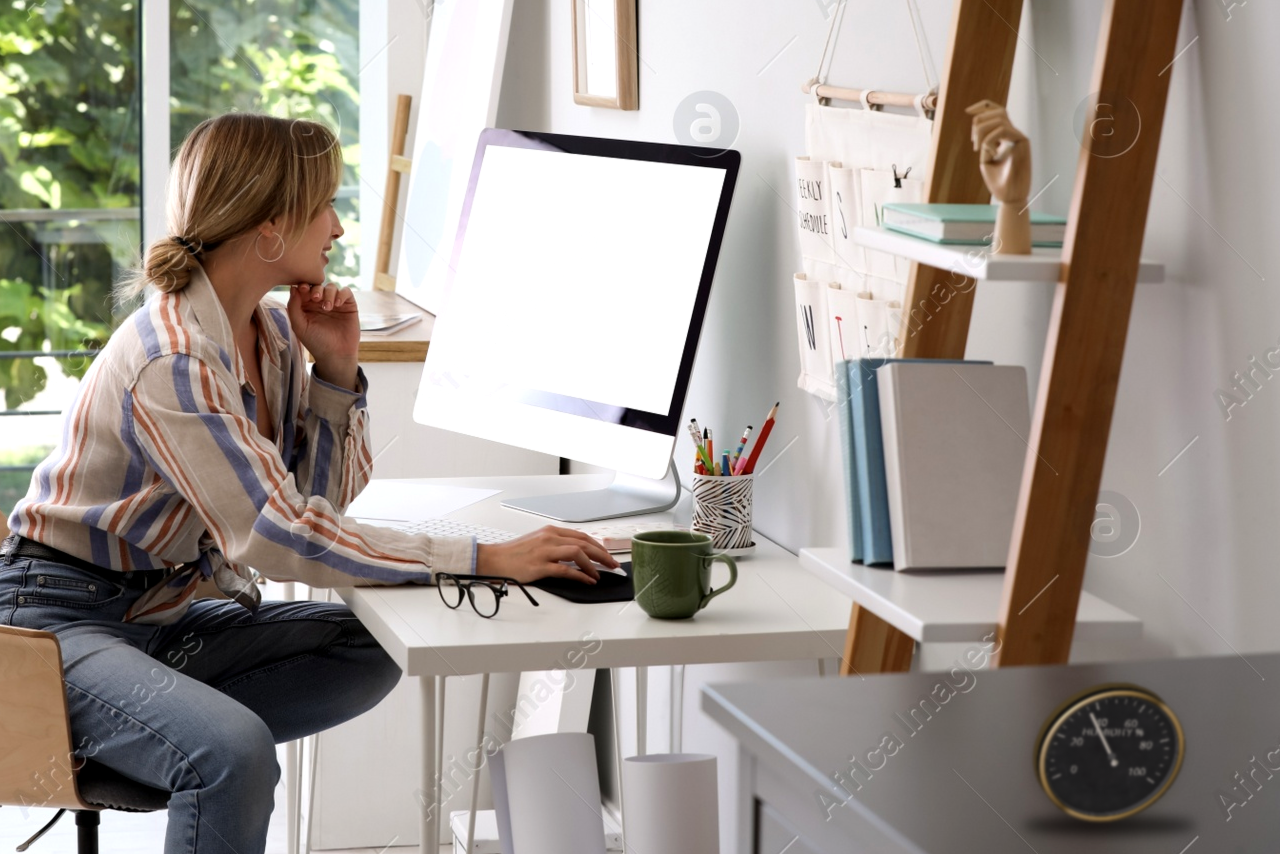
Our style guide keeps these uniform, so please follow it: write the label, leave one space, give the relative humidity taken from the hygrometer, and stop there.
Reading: 36 %
